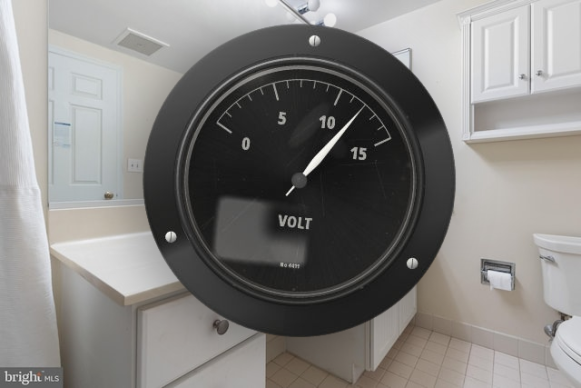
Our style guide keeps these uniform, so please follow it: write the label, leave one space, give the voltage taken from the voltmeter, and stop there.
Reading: 12 V
